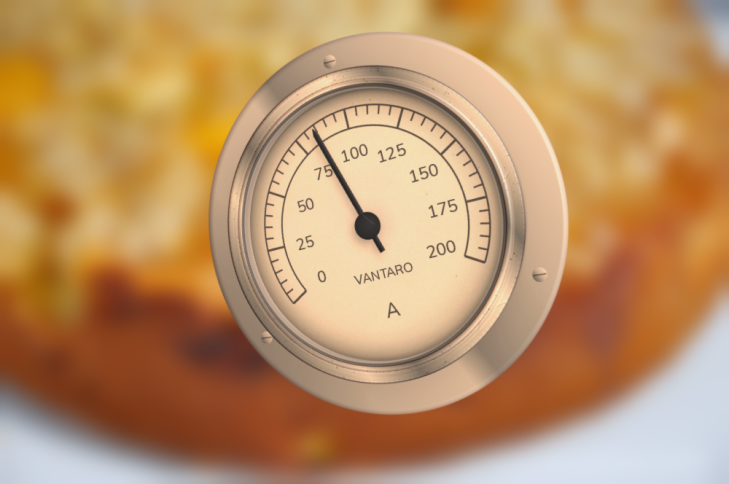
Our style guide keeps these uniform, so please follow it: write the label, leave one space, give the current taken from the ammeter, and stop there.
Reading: 85 A
